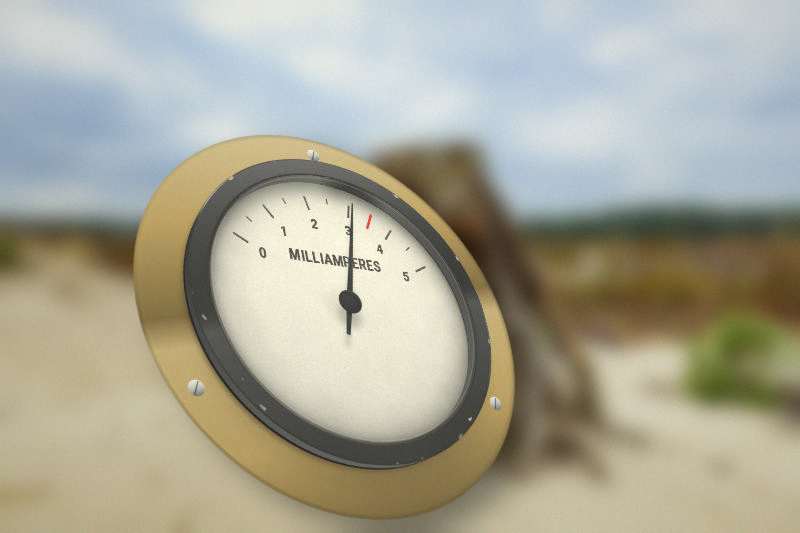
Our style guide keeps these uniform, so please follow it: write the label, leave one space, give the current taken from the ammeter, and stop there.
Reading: 3 mA
